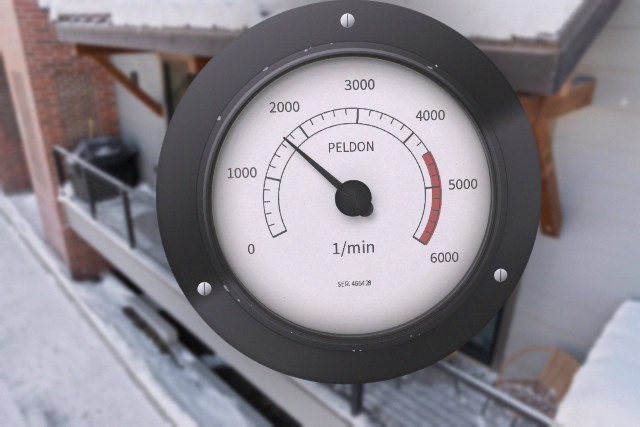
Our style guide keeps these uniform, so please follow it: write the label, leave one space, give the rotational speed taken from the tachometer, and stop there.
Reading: 1700 rpm
